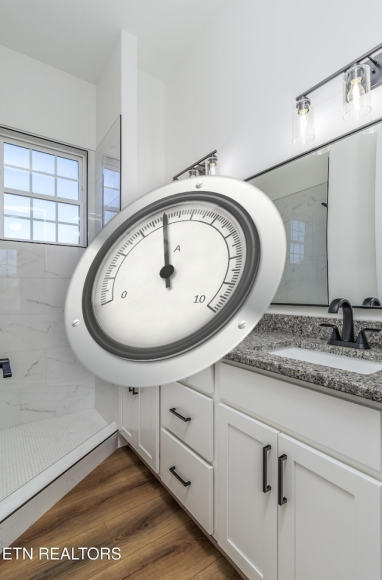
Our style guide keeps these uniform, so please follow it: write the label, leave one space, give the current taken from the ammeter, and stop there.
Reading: 4 A
